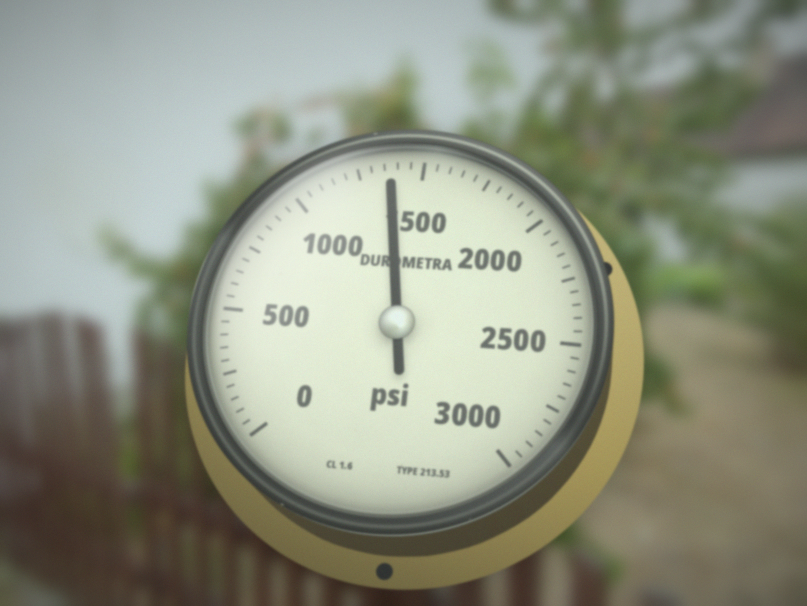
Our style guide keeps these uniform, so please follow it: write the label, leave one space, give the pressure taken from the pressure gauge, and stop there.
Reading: 1375 psi
